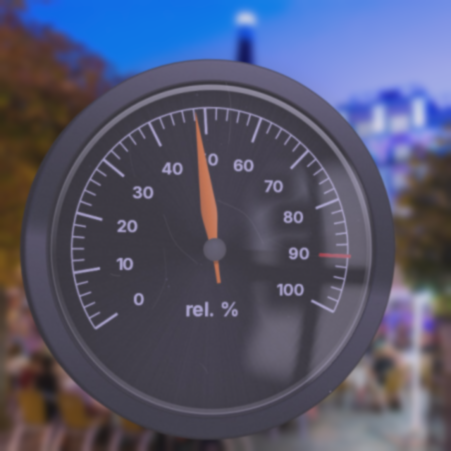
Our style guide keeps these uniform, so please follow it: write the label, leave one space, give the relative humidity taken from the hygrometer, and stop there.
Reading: 48 %
